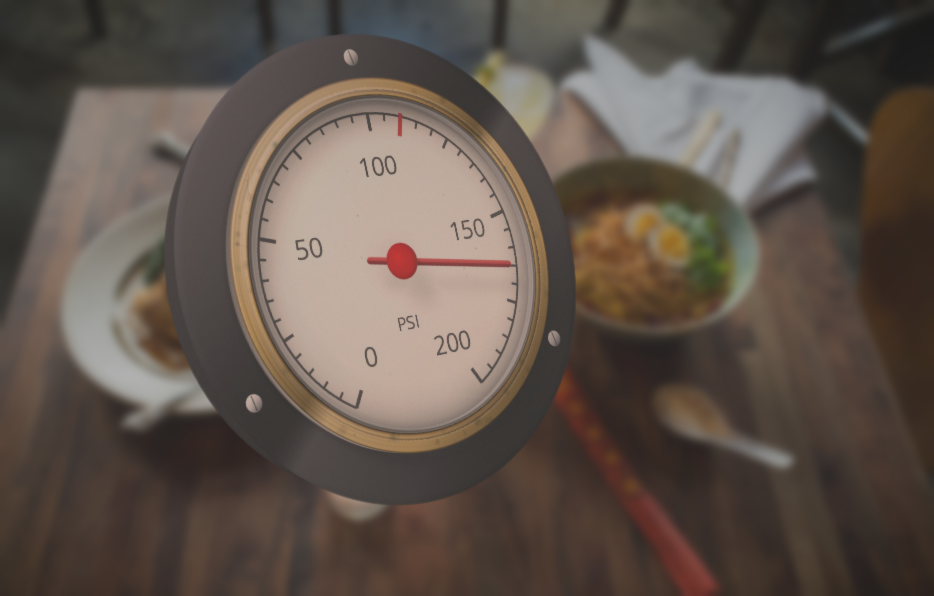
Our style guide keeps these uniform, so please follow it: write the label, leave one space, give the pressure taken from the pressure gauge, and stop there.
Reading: 165 psi
